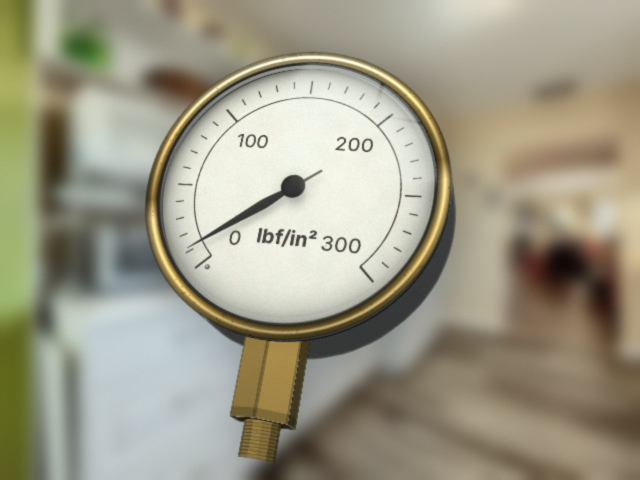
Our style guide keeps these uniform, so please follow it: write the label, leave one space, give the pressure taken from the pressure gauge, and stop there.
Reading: 10 psi
